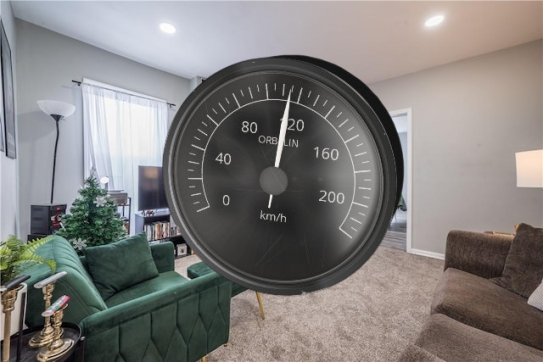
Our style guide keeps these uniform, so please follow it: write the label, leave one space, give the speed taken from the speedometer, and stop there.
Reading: 115 km/h
